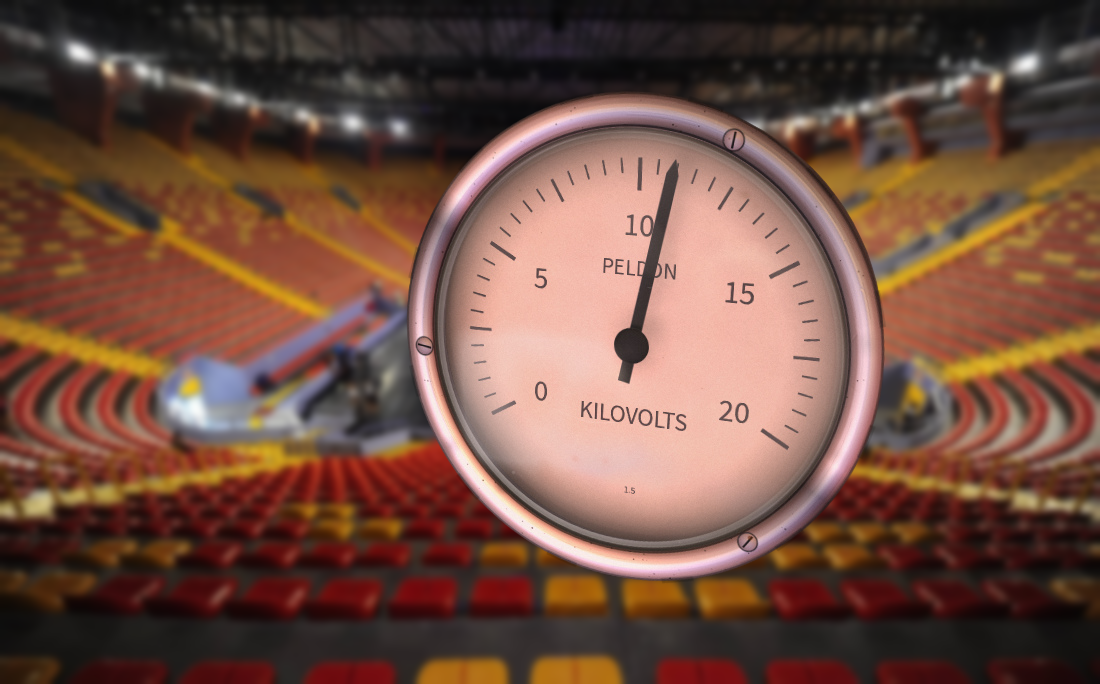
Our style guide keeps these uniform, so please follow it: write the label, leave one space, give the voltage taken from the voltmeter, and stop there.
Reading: 11 kV
